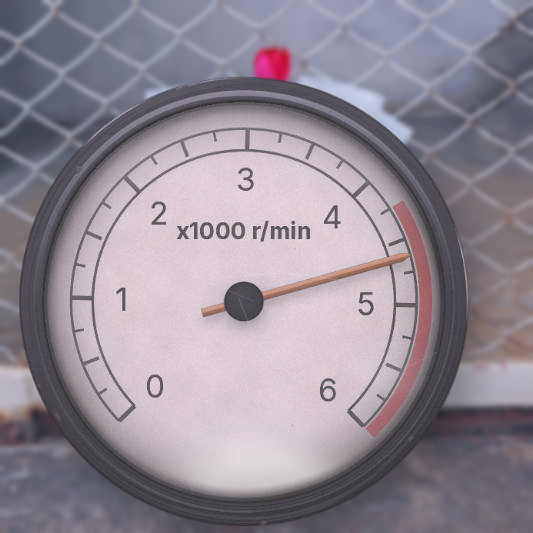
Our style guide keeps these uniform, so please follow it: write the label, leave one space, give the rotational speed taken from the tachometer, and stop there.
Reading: 4625 rpm
